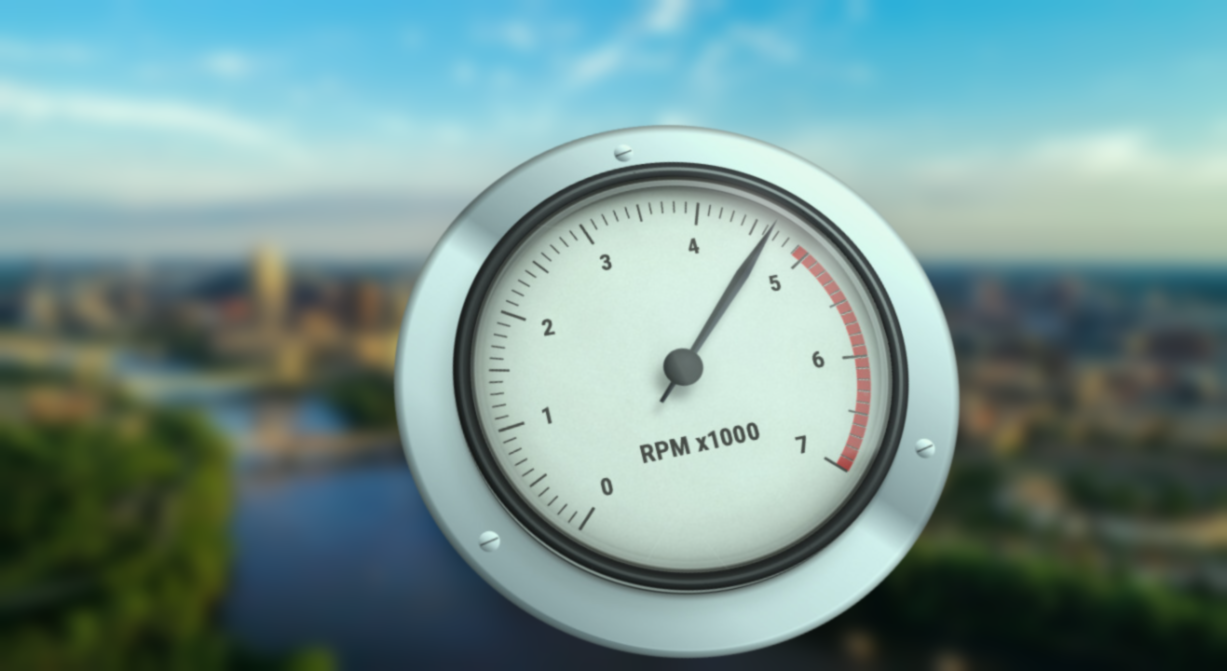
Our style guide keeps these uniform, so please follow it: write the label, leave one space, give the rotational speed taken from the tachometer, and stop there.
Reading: 4650 rpm
